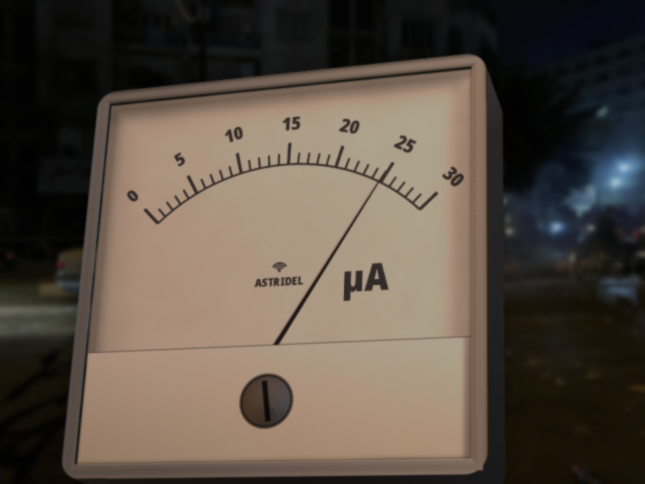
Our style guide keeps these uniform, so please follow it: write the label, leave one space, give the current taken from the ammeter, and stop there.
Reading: 25 µA
